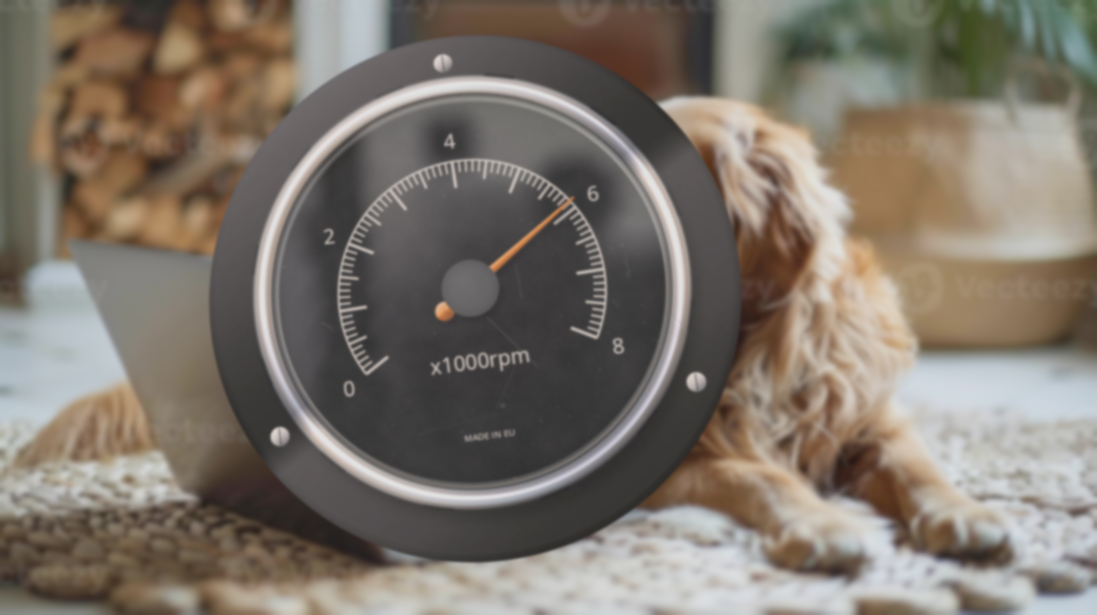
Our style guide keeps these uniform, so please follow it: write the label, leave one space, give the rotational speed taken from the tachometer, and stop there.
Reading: 5900 rpm
